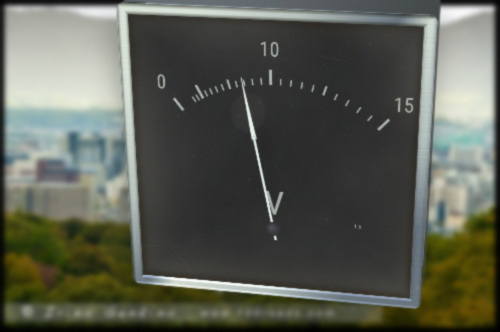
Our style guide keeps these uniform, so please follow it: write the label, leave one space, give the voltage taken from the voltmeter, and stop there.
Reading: 8.5 V
